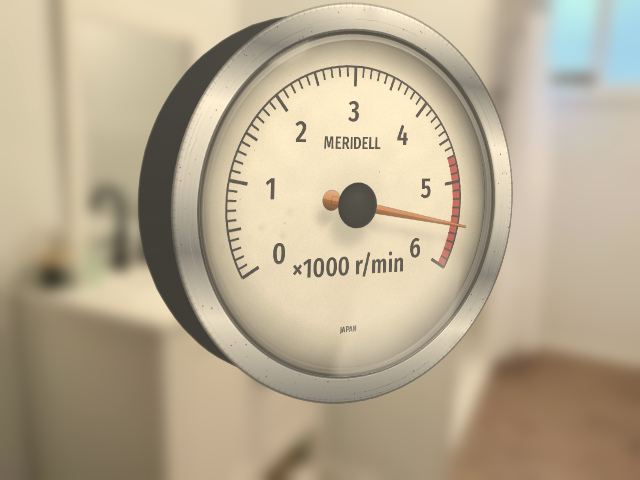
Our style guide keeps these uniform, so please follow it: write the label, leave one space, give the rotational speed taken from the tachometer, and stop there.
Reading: 5500 rpm
